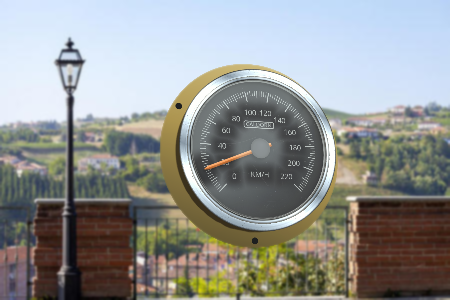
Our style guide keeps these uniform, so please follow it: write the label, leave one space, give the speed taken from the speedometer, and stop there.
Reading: 20 km/h
